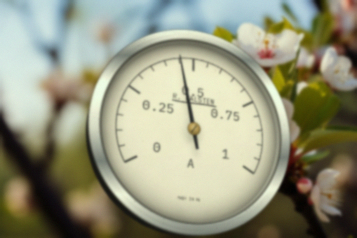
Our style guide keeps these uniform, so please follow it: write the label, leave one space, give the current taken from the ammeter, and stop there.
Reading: 0.45 A
